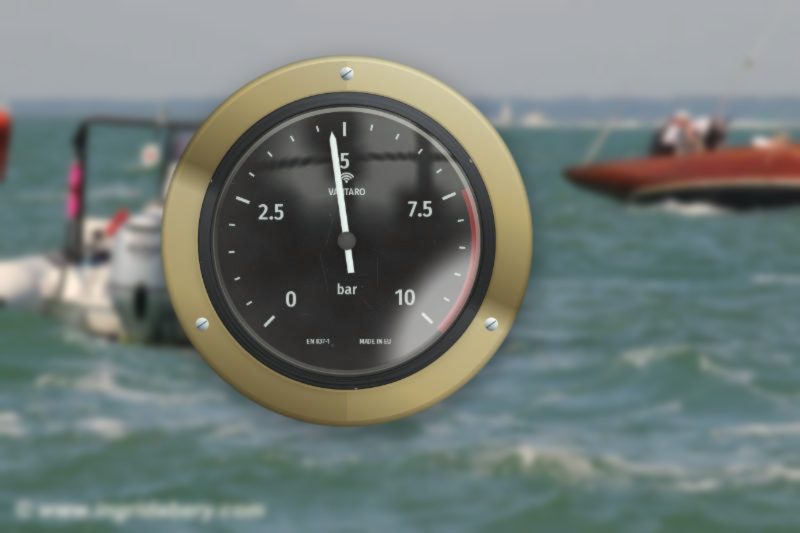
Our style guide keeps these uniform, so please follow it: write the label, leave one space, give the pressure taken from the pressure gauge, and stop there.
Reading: 4.75 bar
